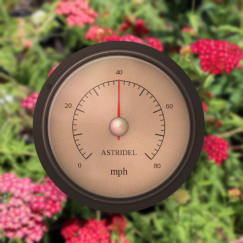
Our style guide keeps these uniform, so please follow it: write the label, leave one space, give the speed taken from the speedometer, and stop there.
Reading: 40 mph
